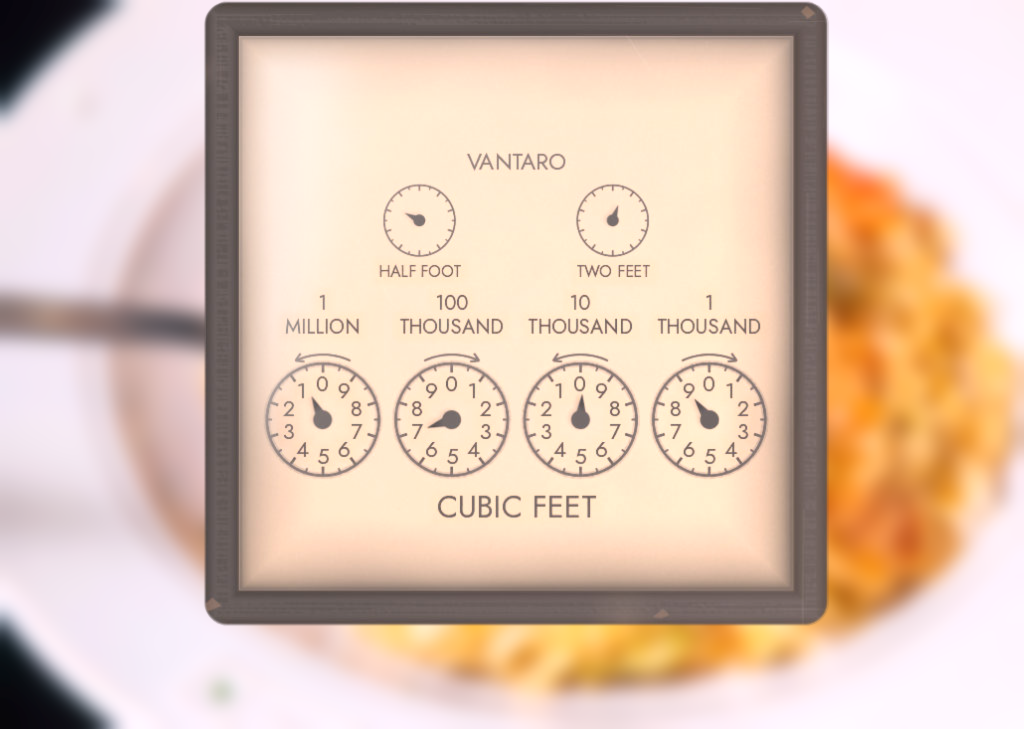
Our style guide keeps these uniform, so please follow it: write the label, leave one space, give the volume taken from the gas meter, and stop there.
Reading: 69900 ft³
